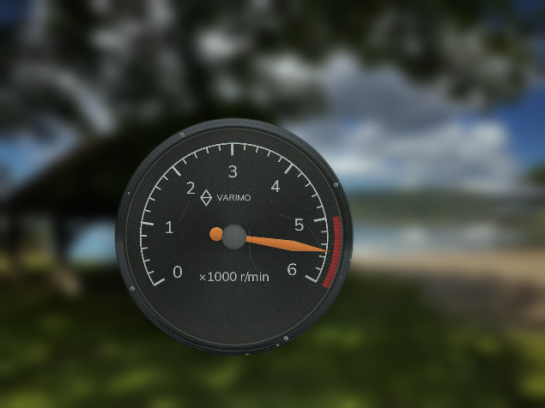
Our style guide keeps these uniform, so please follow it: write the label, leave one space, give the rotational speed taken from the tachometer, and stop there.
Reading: 5500 rpm
